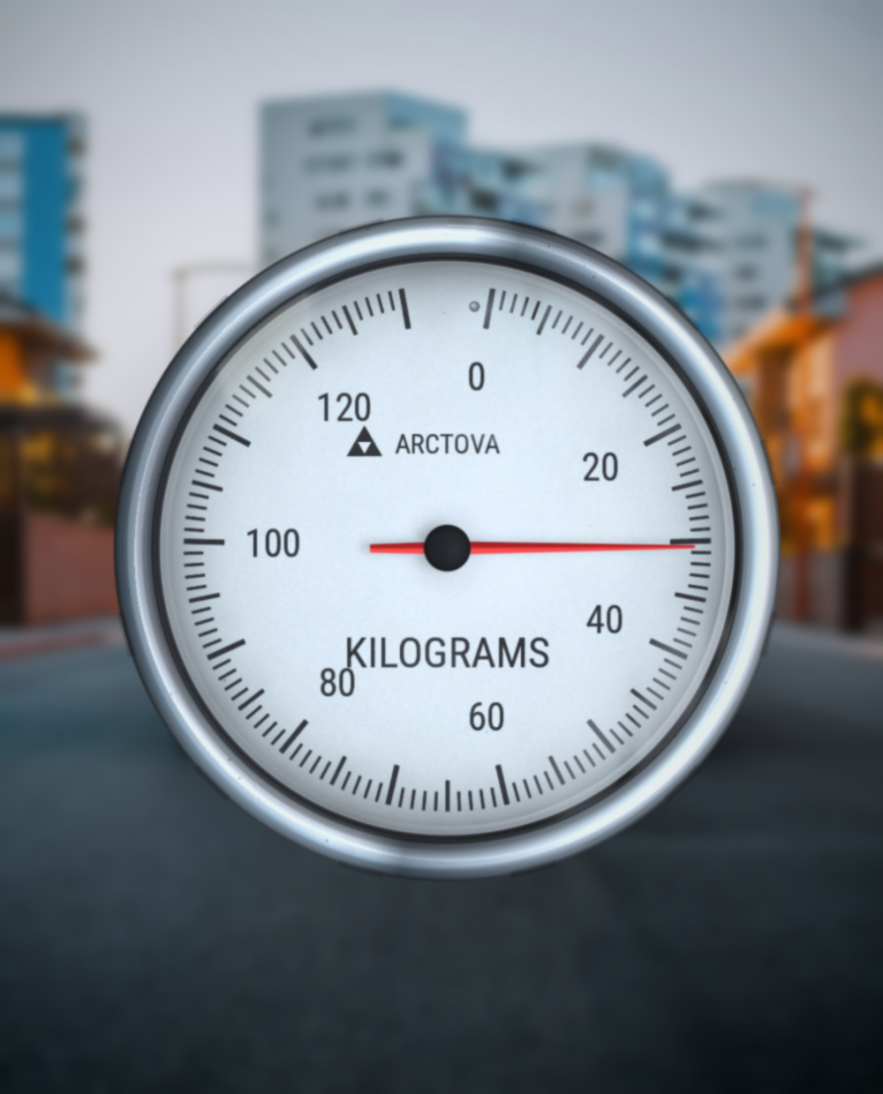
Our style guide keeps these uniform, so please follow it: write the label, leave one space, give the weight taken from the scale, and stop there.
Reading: 30.5 kg
